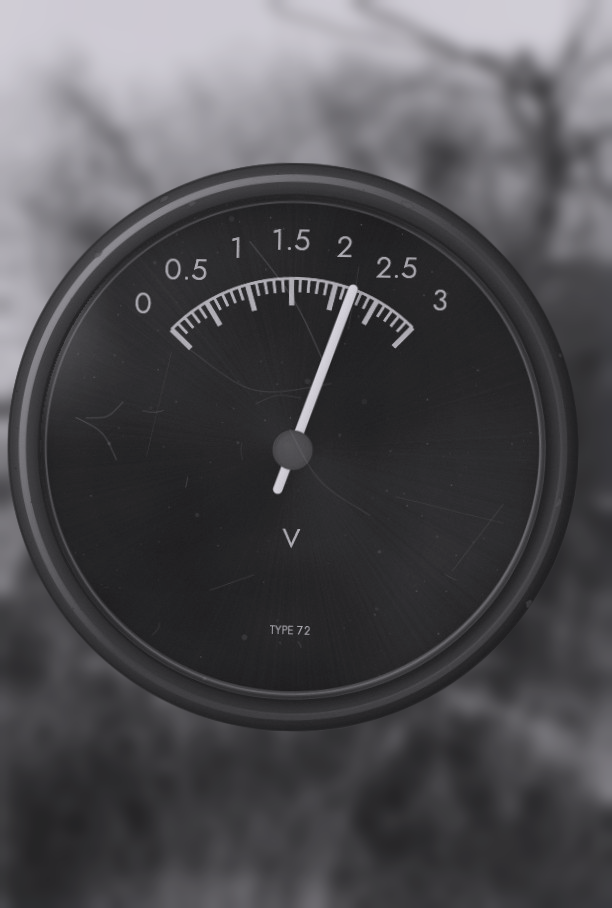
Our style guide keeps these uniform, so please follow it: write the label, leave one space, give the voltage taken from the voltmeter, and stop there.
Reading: 2.2 V
